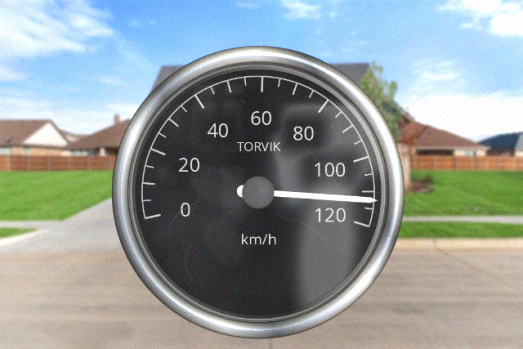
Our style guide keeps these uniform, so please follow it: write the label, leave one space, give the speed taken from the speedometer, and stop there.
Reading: 112.5 km/h
